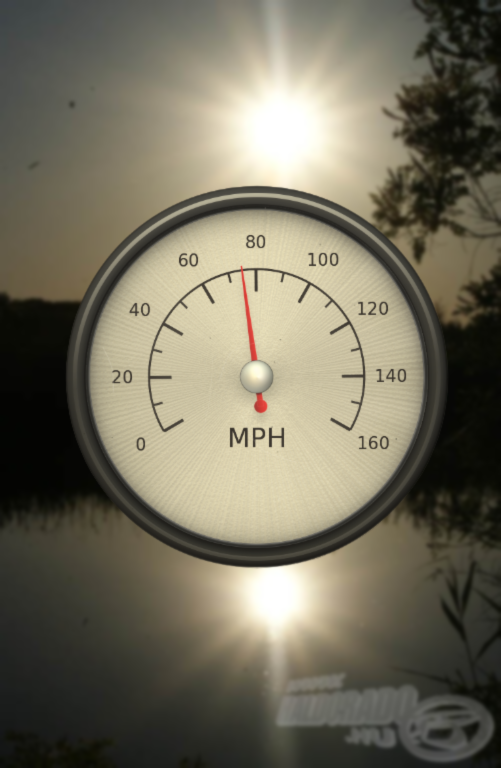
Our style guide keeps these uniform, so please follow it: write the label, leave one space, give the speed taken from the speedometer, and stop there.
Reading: 75 mph
